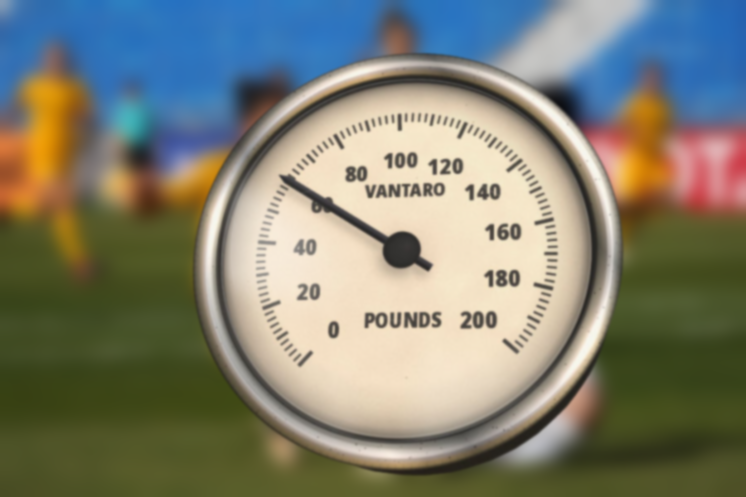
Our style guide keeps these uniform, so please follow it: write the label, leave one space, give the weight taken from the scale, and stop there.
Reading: 60 lb
